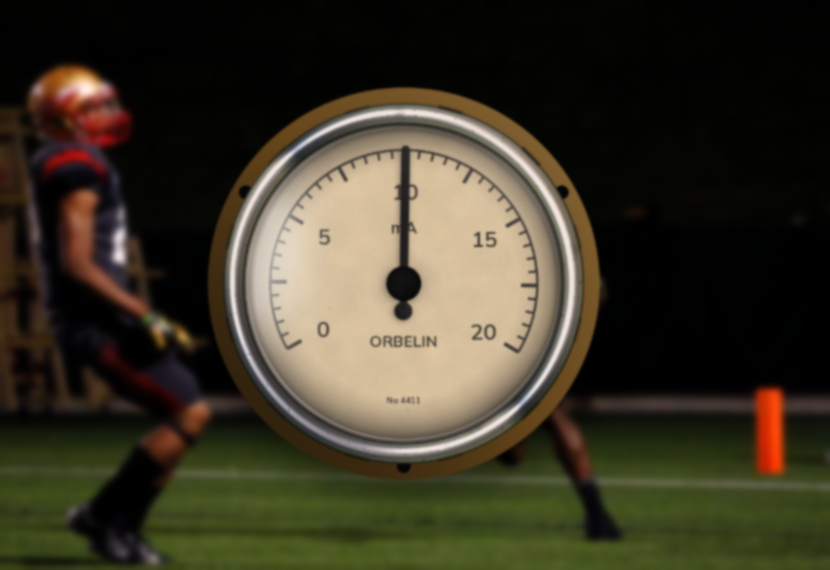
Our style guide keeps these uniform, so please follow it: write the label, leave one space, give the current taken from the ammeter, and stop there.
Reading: 10 mA
